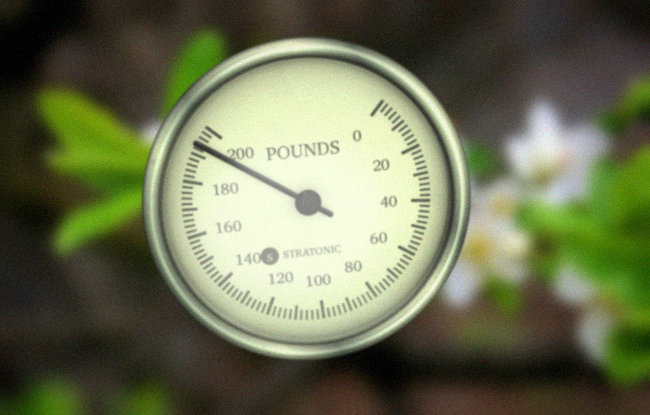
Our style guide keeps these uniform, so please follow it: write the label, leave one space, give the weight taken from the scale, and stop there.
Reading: 194 lb
